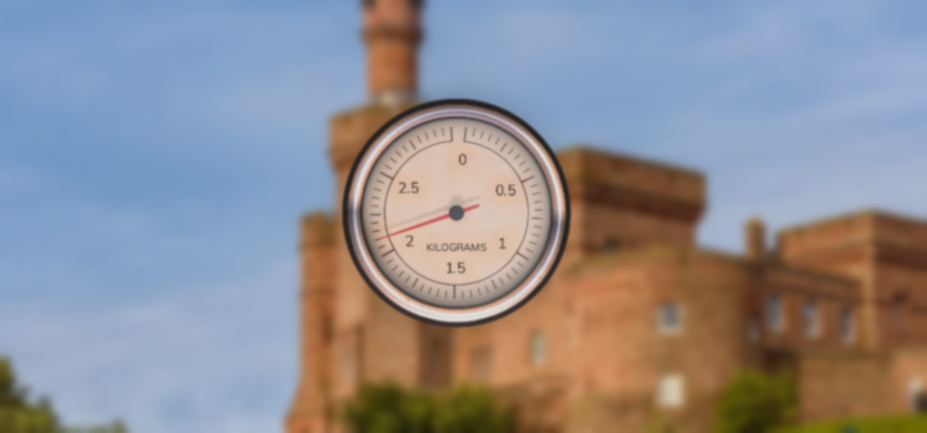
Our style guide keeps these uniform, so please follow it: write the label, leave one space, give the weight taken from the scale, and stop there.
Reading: 2.1 kg
